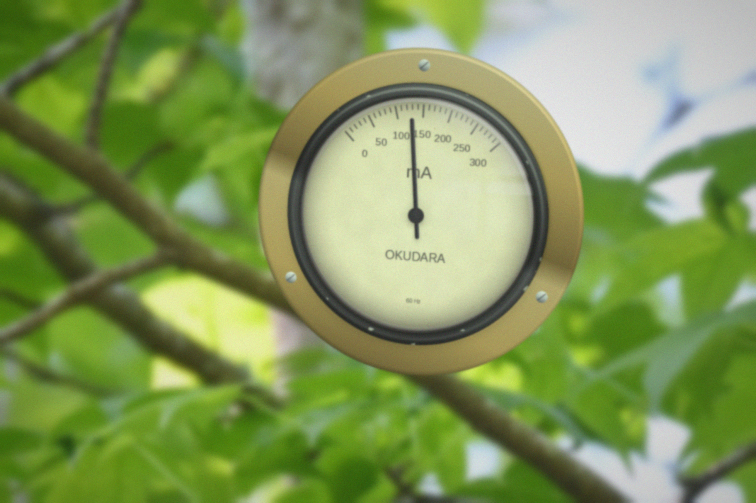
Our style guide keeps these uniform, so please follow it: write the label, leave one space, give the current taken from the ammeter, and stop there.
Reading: 130 mA
